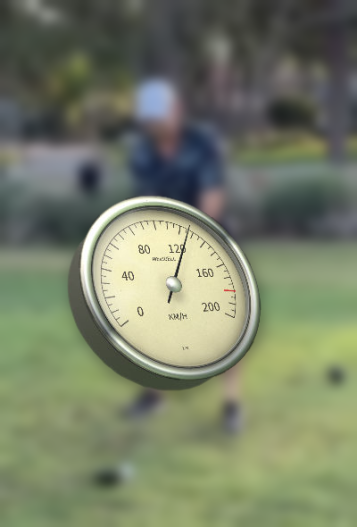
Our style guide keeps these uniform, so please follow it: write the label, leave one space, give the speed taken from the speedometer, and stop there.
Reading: 125 km/h
